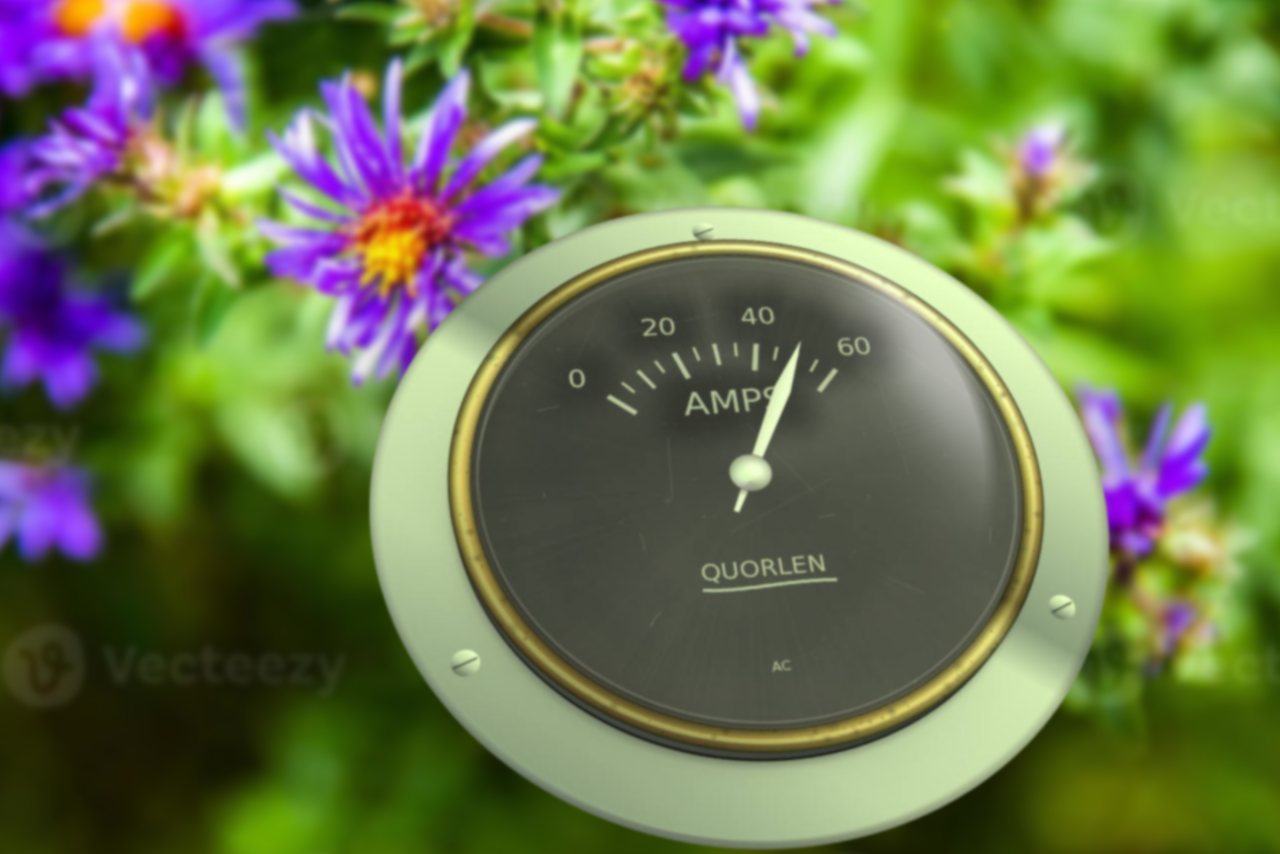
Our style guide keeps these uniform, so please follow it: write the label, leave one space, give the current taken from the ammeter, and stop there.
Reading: 50 A
